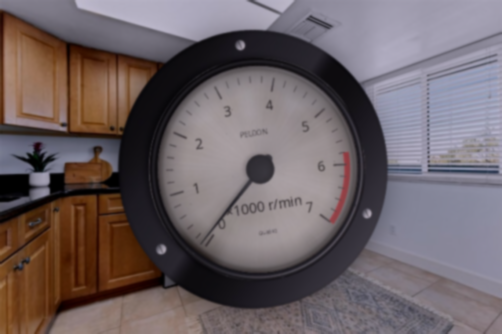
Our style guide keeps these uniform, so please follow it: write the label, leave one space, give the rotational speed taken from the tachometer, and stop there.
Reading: 100 rpm
